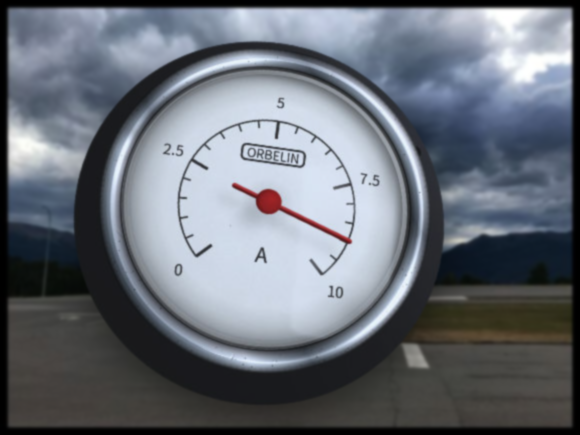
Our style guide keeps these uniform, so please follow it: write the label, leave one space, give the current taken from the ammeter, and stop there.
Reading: 9 A
